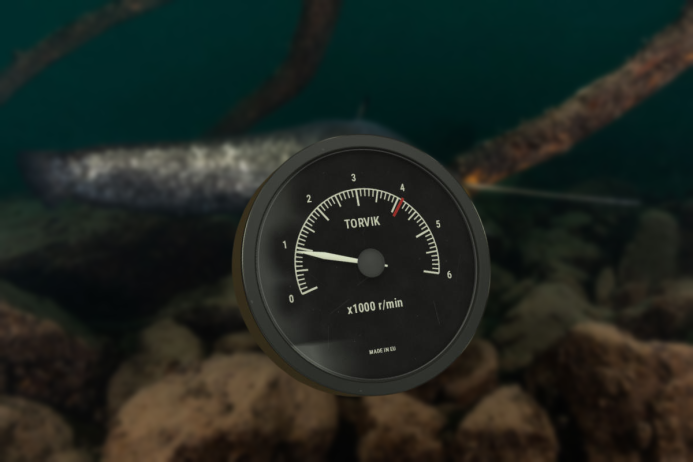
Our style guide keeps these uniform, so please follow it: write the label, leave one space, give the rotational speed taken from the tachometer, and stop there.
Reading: 900 rpm
